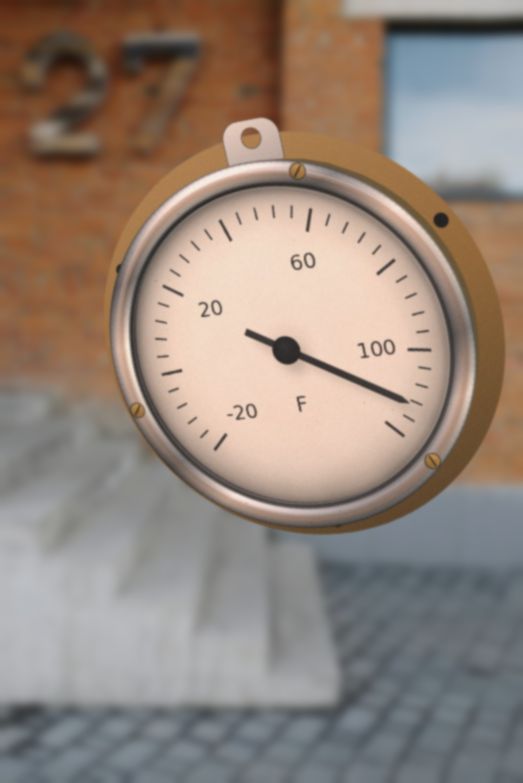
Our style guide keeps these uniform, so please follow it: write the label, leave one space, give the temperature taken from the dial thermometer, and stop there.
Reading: 112 °F
